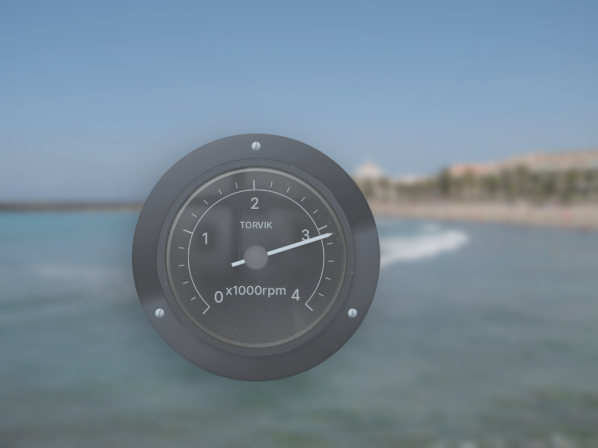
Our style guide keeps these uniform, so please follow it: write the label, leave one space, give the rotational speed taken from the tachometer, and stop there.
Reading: 3100 rpm
